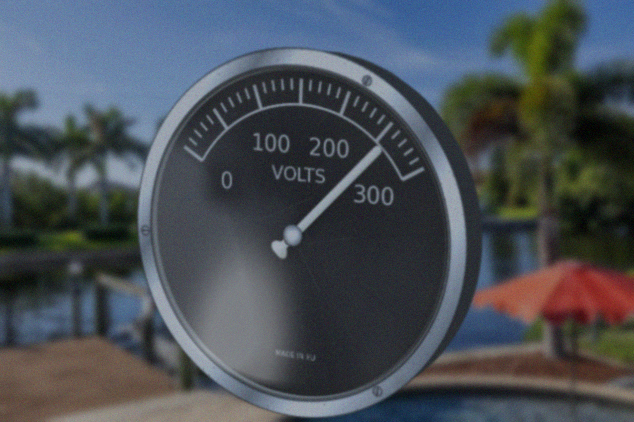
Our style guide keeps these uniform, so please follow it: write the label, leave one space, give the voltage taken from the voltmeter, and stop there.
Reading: 260 V
